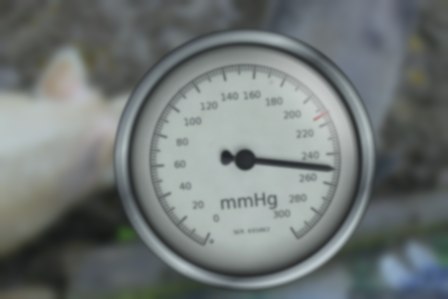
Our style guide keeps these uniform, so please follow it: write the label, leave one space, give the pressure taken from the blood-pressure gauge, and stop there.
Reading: 250 mmHg
